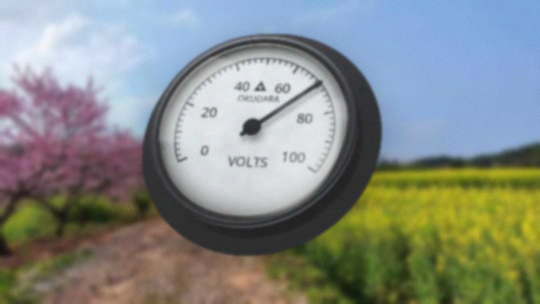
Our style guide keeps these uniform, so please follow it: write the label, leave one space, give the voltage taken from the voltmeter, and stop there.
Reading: 70 V
